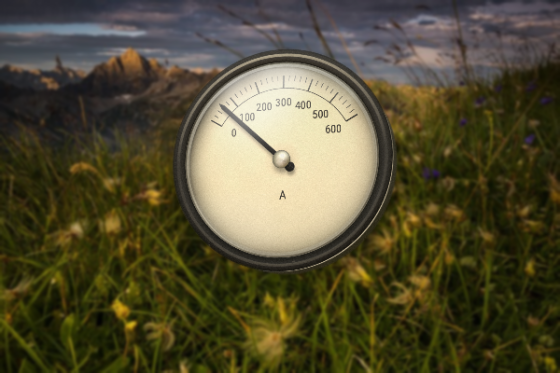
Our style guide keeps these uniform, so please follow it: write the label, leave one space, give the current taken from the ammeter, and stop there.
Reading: 60 A
